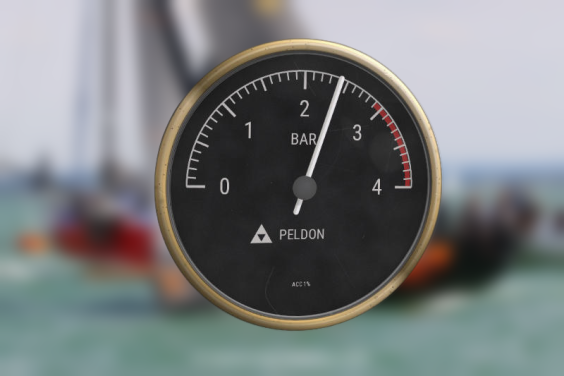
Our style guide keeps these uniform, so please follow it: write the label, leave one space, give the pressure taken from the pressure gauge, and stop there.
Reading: 2.4 bar
